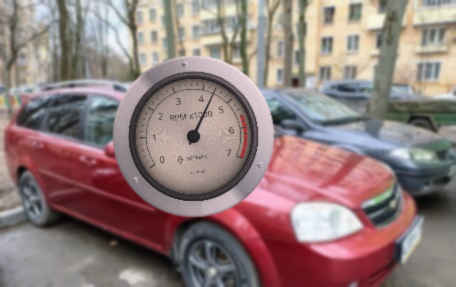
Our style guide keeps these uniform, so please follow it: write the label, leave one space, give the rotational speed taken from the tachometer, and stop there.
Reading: 4400 rpm
